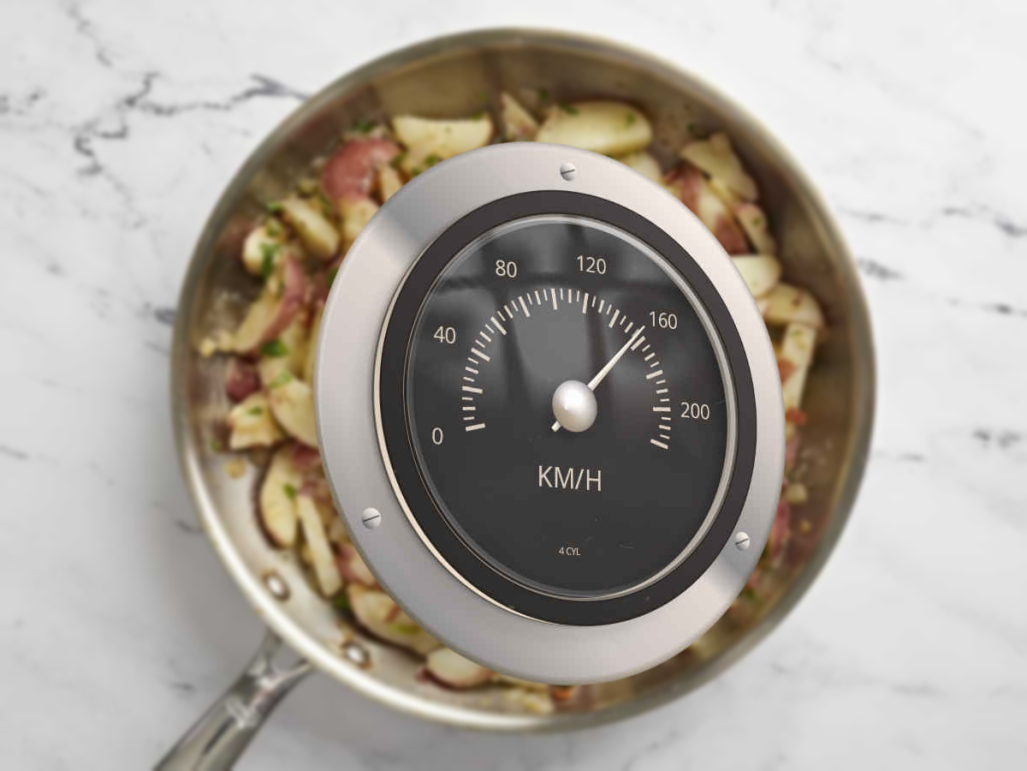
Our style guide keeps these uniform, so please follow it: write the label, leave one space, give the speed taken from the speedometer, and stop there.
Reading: 155 km/h
